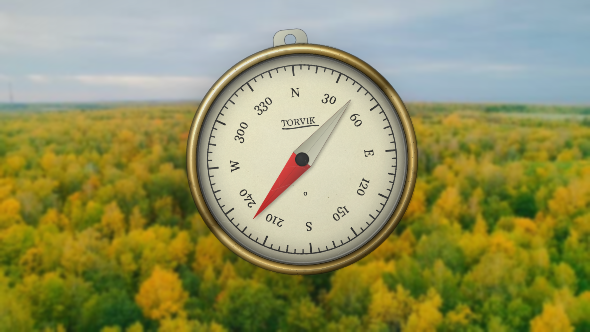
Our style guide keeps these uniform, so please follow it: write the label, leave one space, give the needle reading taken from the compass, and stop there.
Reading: 225 °
